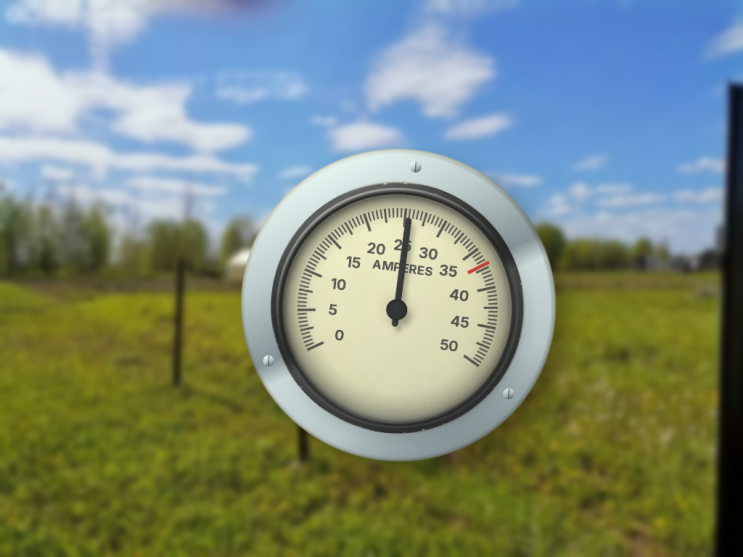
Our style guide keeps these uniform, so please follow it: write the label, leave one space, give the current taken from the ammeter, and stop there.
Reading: 25.5 A
